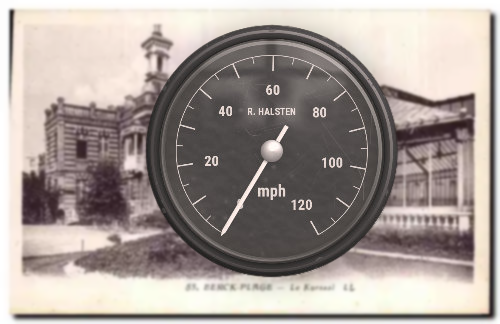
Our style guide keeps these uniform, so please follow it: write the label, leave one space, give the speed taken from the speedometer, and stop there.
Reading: 0 mph
